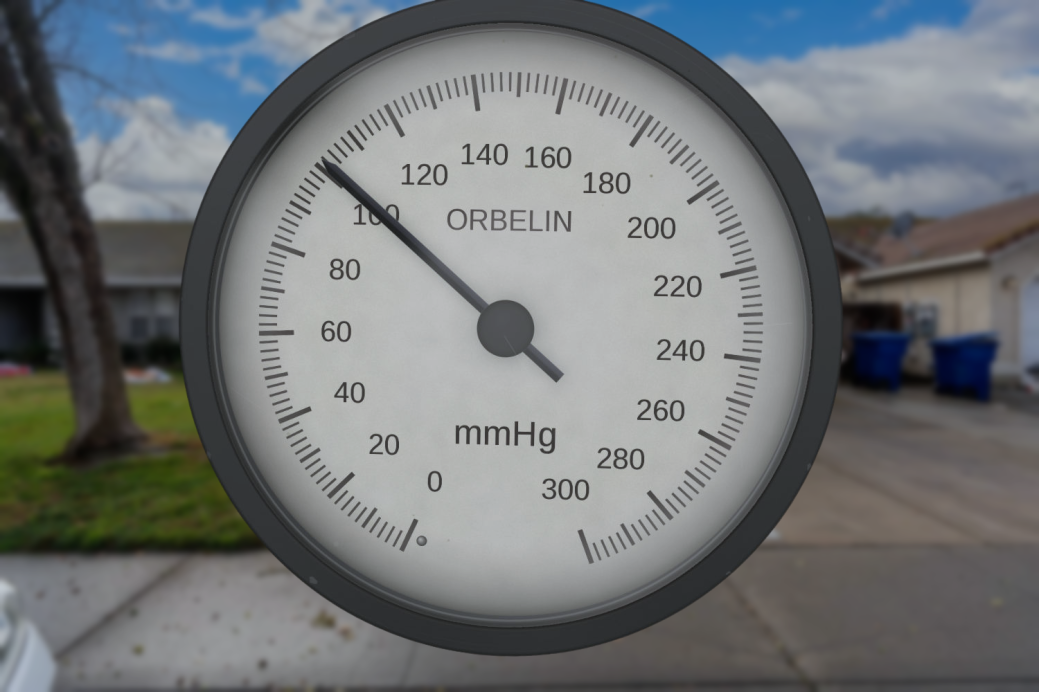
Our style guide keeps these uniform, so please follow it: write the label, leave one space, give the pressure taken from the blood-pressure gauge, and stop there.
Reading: 102 mmHg
